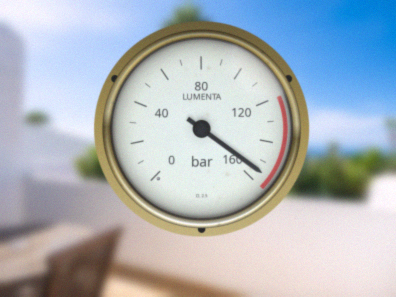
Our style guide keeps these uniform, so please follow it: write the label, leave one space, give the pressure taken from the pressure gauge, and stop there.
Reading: 155 bar
